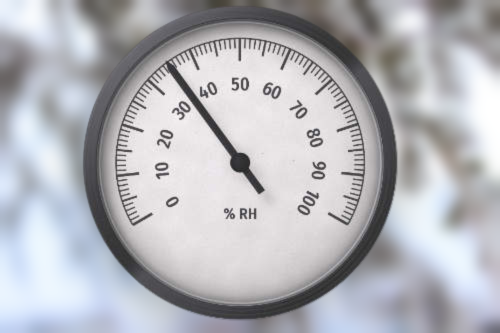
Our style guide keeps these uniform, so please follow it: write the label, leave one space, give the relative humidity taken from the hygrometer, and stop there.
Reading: 35 %
